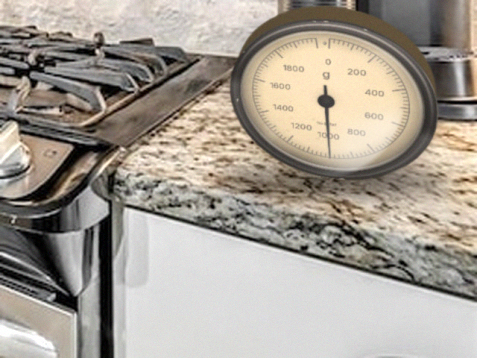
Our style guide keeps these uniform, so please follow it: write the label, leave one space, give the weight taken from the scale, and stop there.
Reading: 1000 g
